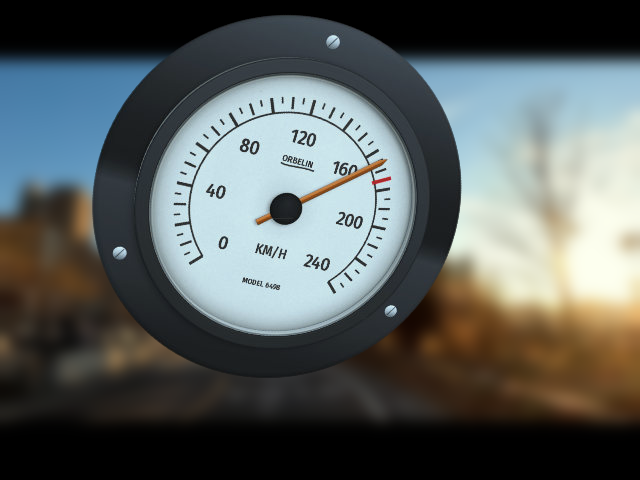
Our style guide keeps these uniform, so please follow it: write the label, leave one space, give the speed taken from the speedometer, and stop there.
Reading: 165 km/h
